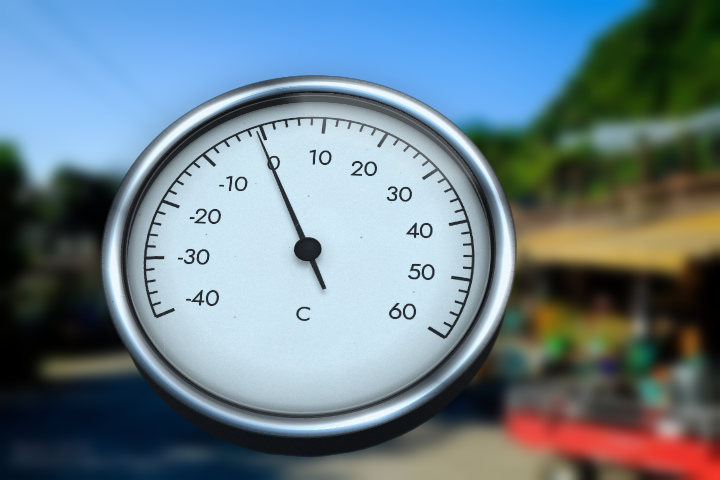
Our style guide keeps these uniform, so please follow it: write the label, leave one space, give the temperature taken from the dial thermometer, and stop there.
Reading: -1 °C
